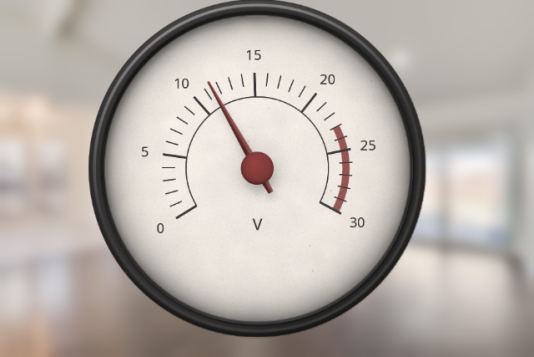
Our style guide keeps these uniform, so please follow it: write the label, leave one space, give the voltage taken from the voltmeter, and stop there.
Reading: 11.5 V
